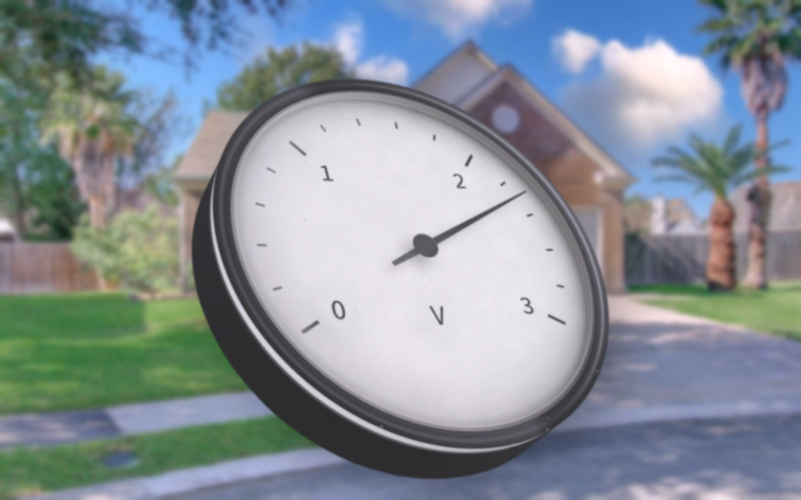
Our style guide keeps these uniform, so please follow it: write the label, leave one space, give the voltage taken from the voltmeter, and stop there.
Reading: 2.3 V
